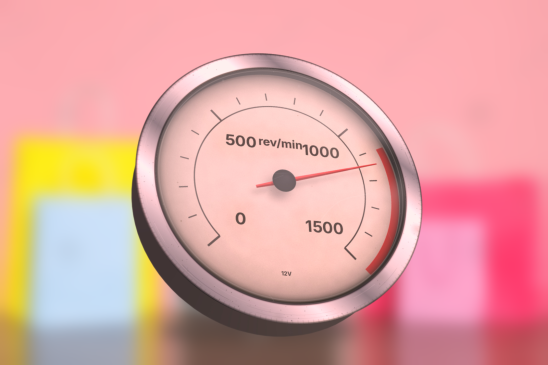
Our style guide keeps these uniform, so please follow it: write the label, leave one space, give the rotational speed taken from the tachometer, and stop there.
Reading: 1150 rpm
